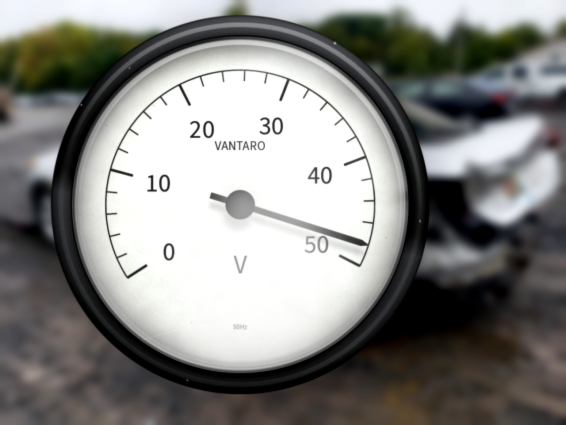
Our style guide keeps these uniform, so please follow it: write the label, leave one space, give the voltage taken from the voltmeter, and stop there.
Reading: 48 V
